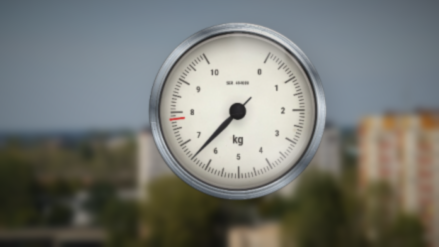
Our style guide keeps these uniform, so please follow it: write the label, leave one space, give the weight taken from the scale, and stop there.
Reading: 6.5 kg
